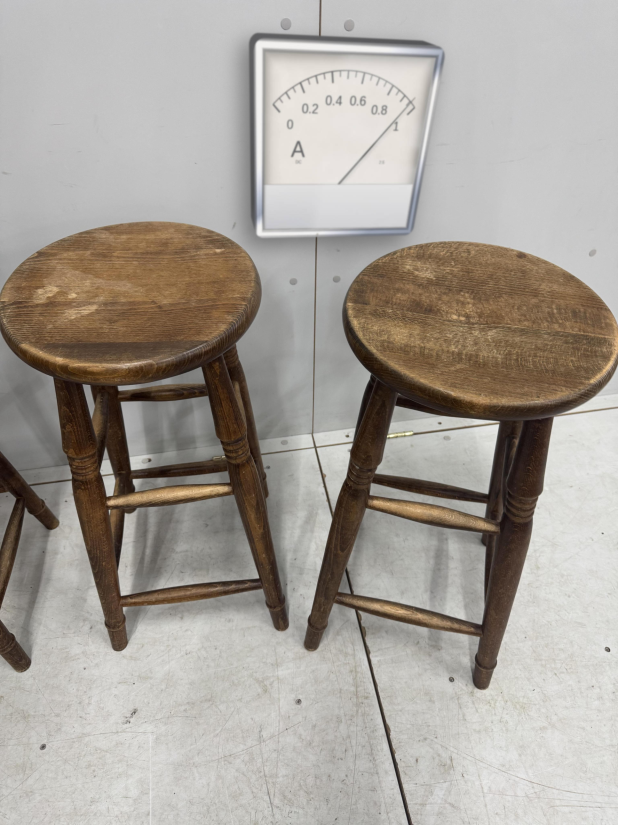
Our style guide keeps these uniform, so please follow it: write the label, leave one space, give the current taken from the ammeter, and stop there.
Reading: 0.95 A
